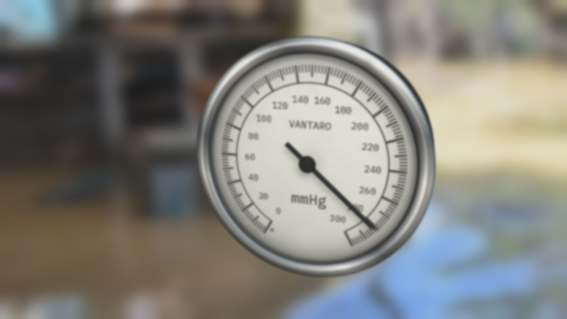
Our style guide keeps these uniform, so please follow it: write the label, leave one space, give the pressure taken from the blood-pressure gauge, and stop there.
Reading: 280 mmHg
